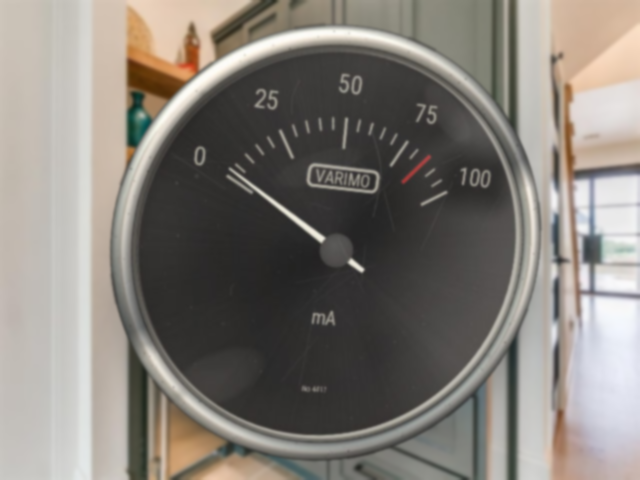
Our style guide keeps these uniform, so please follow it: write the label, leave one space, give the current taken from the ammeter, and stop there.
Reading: 2.5 mA
